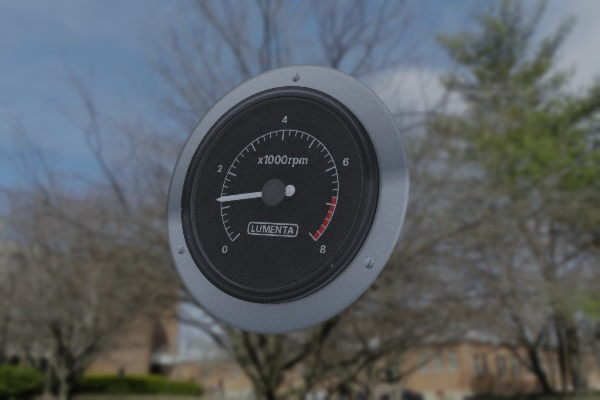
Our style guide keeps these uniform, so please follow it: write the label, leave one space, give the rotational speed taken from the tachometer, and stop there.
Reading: 1200 rpm
